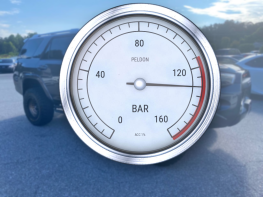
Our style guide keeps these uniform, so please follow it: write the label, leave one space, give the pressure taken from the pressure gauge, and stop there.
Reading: 130 bar
